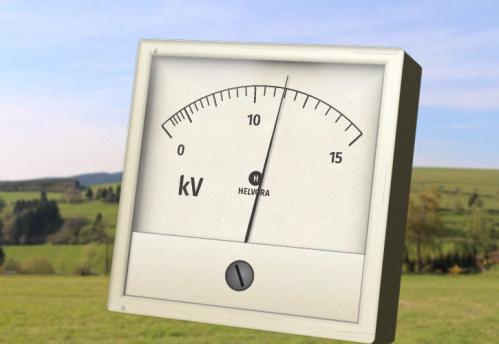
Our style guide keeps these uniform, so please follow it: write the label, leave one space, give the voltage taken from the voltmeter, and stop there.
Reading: 11.5 kV
